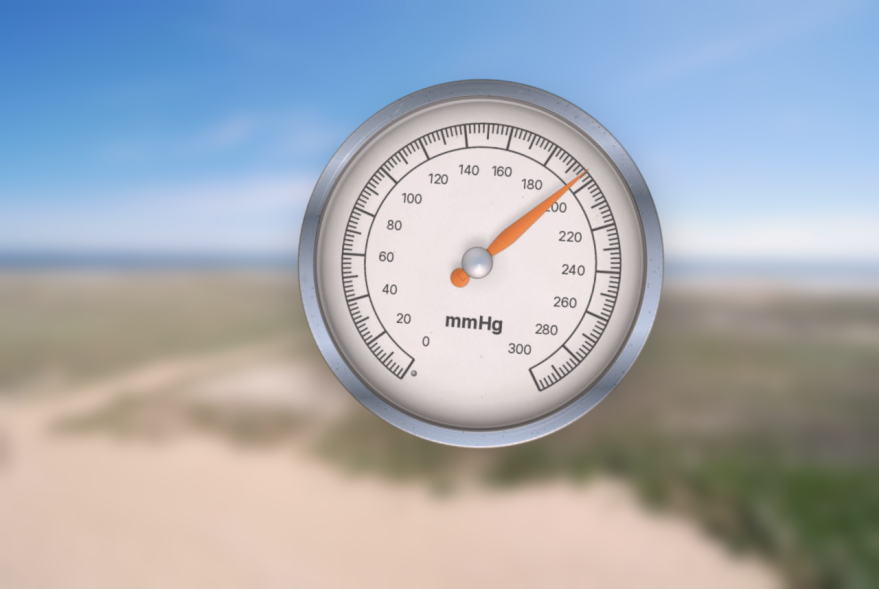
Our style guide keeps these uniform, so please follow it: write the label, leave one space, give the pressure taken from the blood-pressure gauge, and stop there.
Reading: 196 mmHg
